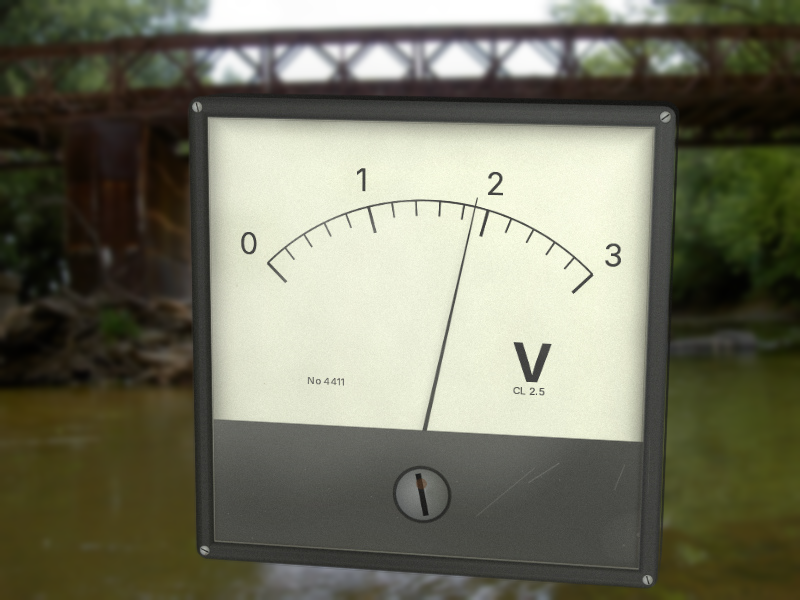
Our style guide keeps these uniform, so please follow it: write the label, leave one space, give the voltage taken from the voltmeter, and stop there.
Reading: 1.9 V
